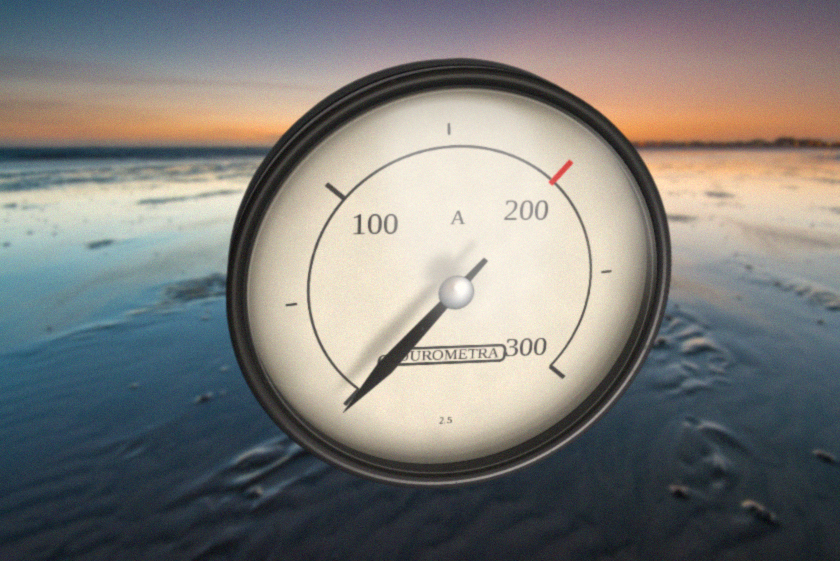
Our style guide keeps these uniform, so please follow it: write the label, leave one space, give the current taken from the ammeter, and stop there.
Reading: 0 A
